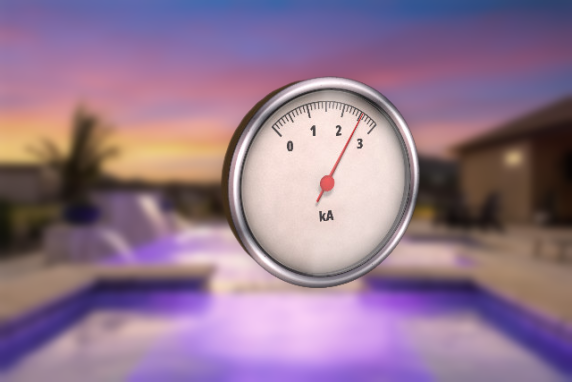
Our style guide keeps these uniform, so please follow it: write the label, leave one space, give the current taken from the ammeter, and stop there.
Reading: 2.5 kA
